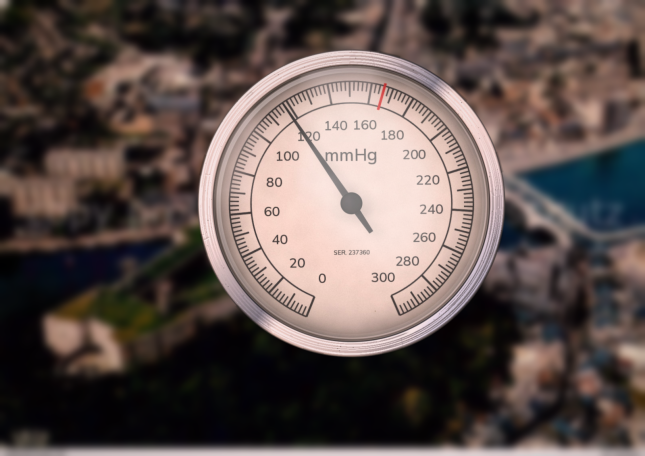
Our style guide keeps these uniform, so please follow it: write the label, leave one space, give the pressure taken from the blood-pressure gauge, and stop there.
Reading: 118 mmHg
